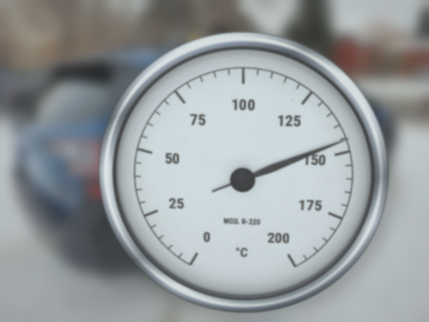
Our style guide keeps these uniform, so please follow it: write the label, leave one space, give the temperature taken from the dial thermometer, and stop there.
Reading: 145 °C
